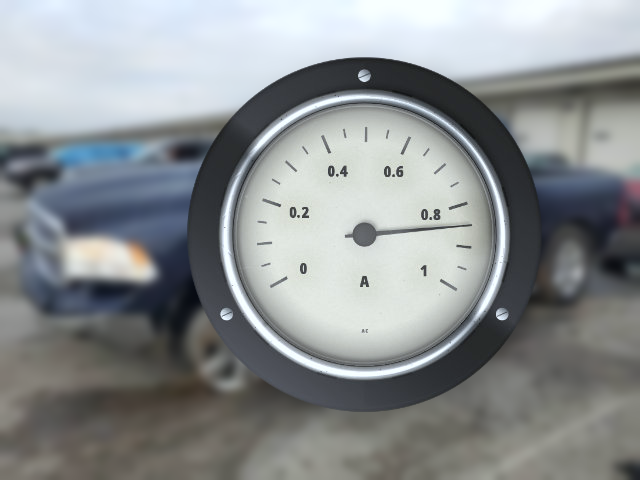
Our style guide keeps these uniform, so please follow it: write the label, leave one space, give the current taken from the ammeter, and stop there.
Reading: 0.85 A
